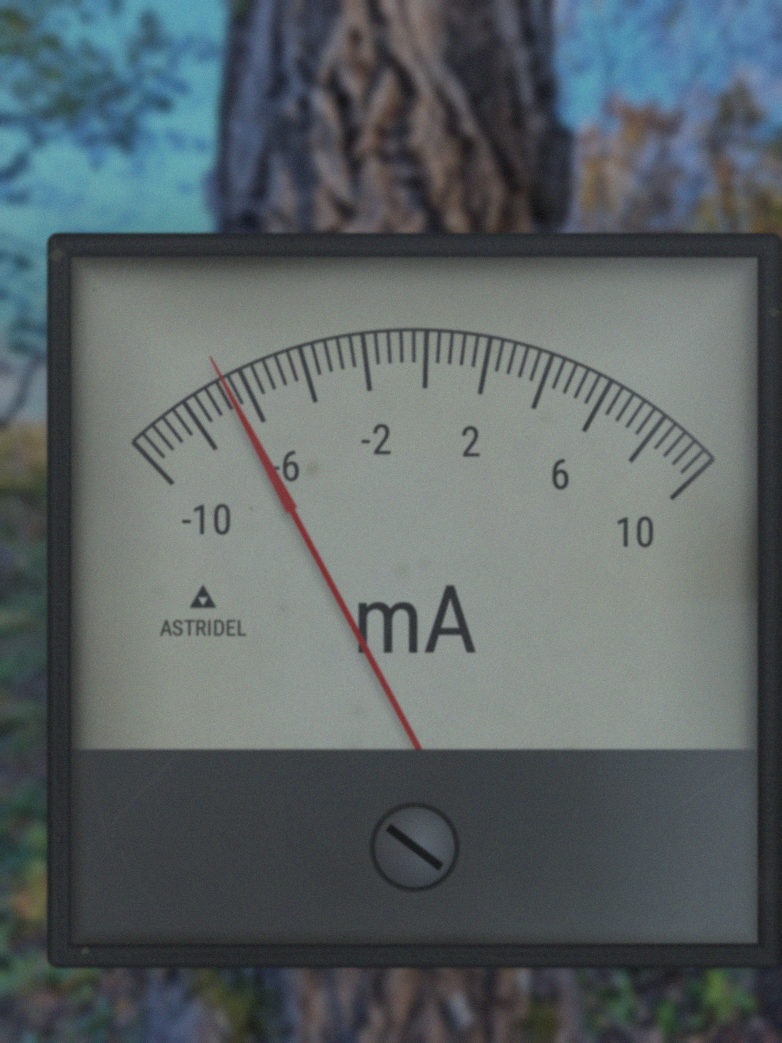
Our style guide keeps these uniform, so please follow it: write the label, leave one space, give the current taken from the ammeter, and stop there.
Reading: -6.6 mA
